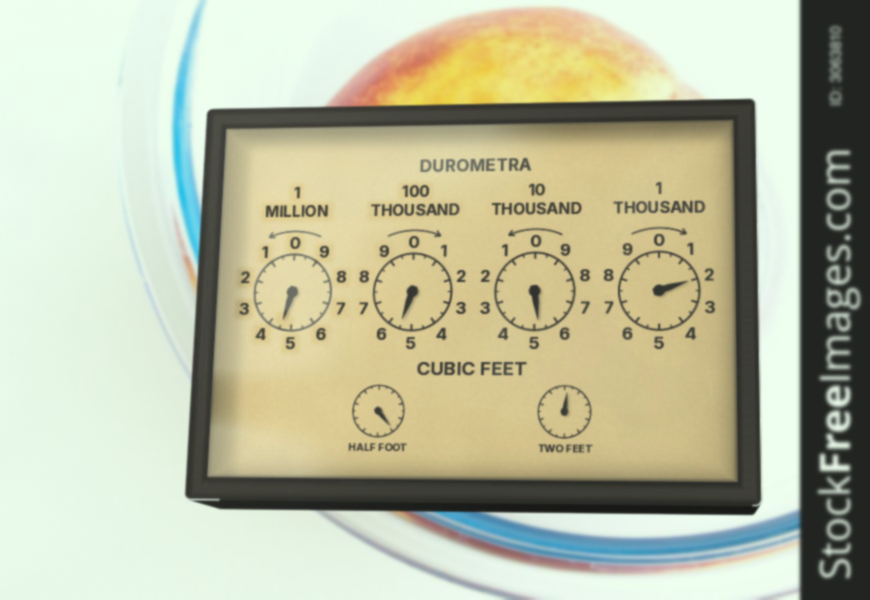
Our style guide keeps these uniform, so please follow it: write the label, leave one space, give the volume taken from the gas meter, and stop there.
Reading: 455200 ft³
